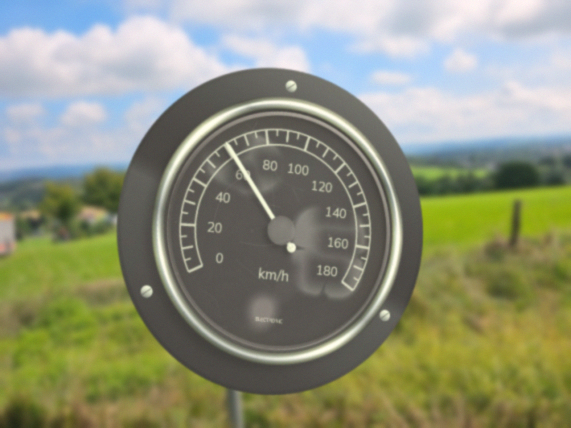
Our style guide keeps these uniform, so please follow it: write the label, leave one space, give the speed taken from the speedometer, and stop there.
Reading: 60 km/h
